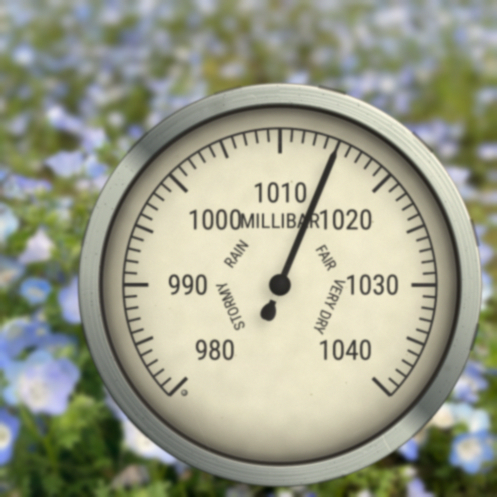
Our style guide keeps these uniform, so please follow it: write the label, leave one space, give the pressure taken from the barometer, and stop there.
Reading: 1015 mbar
